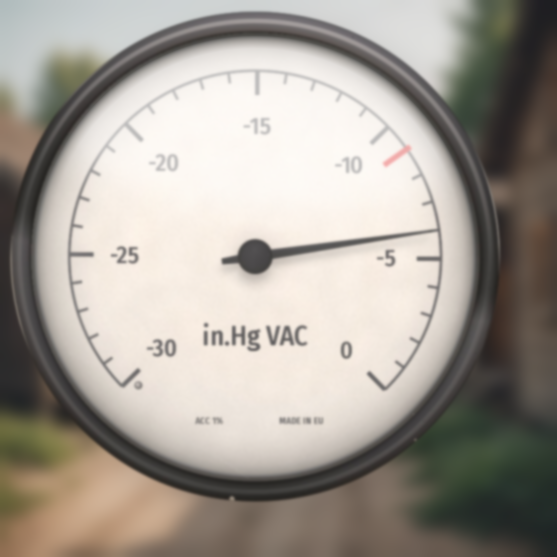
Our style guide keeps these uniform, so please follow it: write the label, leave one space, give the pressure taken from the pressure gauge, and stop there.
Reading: -6 inHg
